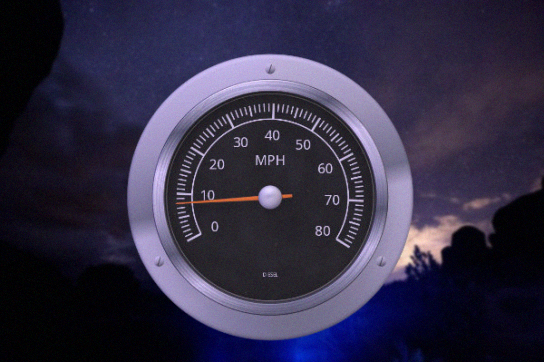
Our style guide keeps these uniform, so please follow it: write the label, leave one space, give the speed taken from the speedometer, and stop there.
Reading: 8 mph
